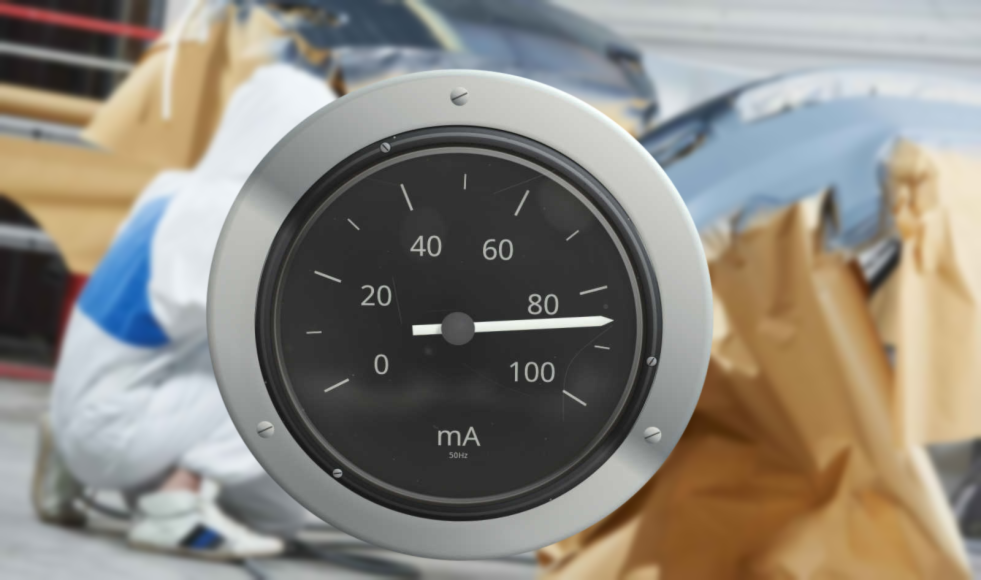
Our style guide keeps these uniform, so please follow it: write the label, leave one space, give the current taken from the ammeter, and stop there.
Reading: 85 mA
